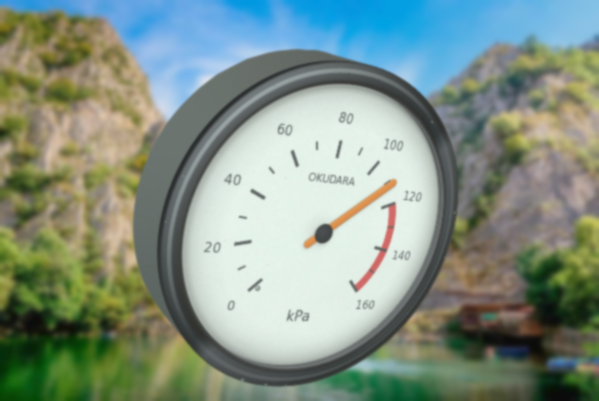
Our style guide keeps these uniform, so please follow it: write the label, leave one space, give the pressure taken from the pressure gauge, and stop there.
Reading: 110 kPa
